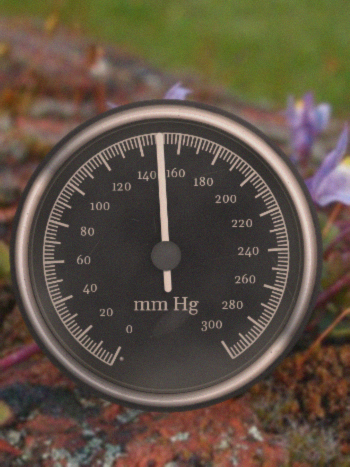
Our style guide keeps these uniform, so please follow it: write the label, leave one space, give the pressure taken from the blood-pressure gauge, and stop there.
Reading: 150 mmHg
